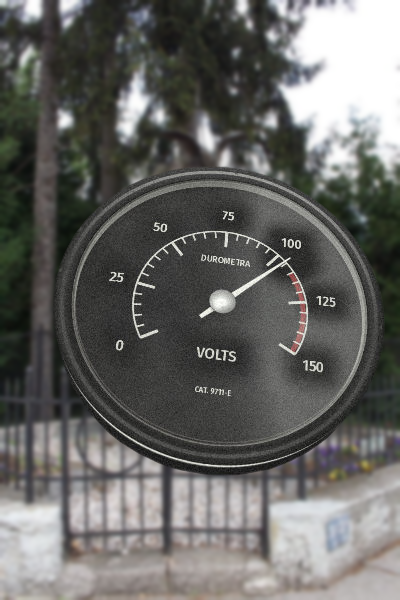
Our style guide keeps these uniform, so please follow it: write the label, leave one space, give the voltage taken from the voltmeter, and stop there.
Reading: 105 V
